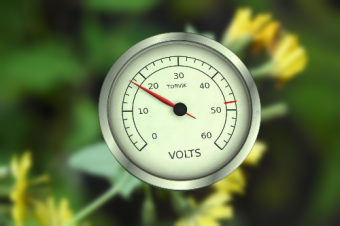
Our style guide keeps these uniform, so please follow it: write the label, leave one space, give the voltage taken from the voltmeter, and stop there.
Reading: 17 V
